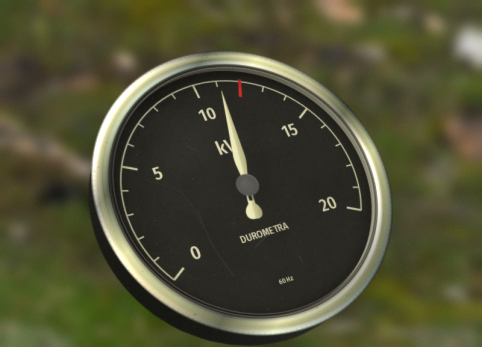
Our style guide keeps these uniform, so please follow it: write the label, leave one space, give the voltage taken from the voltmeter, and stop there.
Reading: 11 kV
